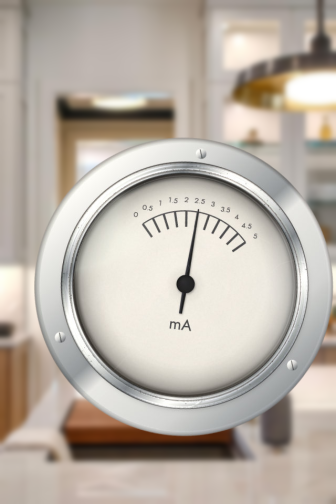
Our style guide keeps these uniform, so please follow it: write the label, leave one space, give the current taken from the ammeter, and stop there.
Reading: 2.5 mA
